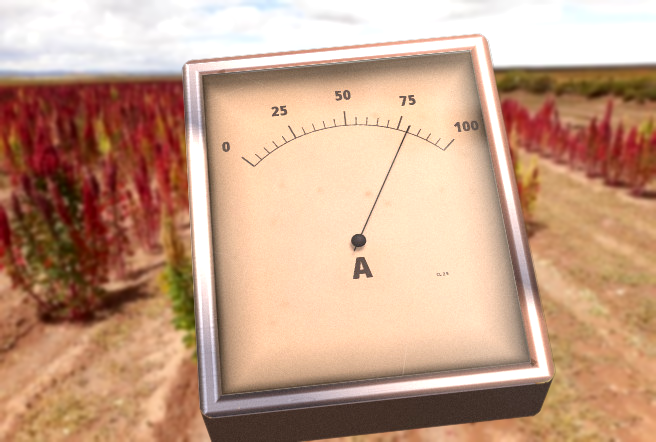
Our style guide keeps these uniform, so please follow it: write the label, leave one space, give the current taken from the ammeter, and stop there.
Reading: 80 A
